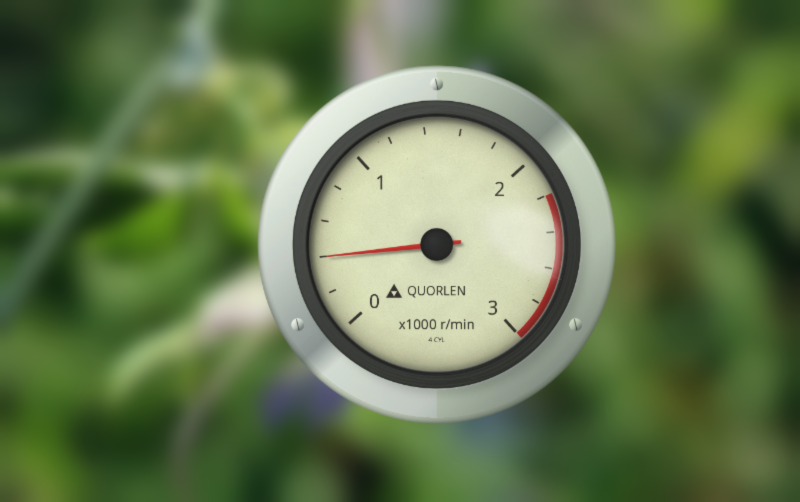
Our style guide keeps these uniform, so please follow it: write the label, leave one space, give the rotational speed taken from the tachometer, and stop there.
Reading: 400 rpm
